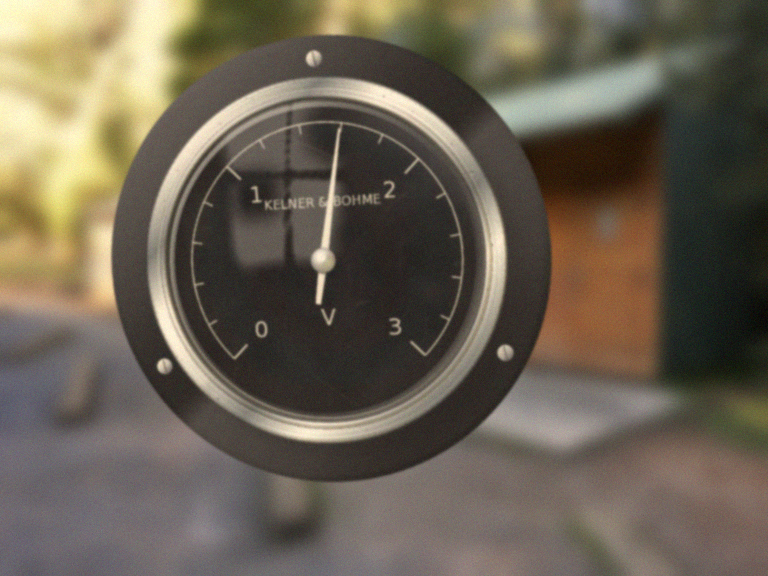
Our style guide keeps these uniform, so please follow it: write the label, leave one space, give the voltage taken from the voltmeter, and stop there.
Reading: 1.6 V
